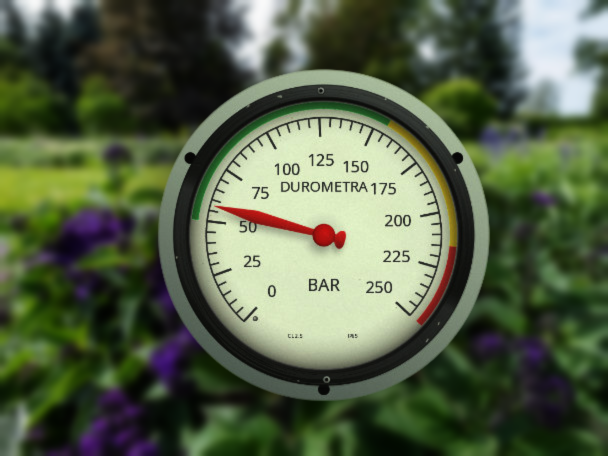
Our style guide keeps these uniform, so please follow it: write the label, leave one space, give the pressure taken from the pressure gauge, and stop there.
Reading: 57.5 bar
